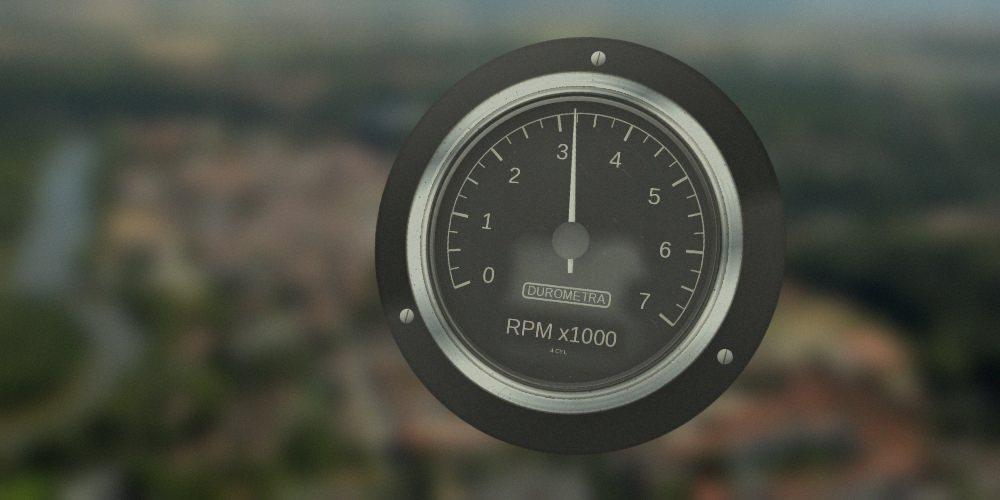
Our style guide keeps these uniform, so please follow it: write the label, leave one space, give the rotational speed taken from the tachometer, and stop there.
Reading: 3250 rpm
